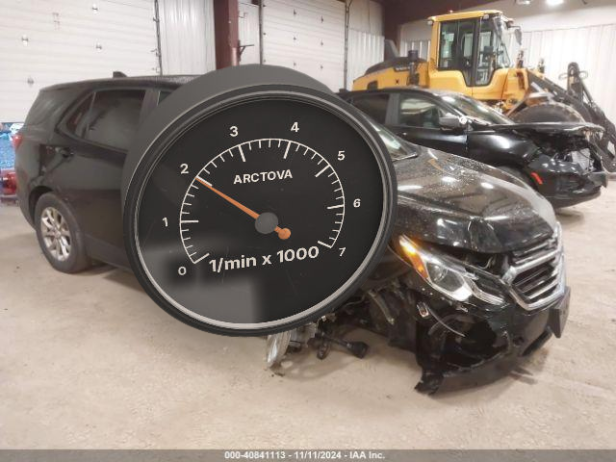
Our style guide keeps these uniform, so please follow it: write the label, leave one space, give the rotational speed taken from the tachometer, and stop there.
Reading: 2000 rpm
